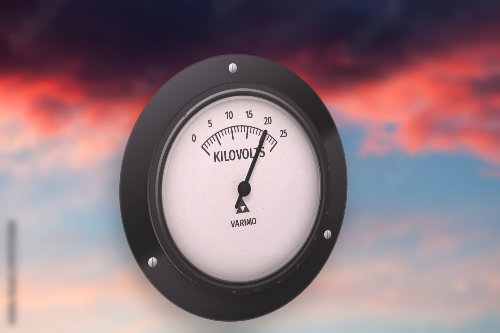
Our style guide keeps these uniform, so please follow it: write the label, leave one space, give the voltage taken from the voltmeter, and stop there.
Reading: 20 kV
